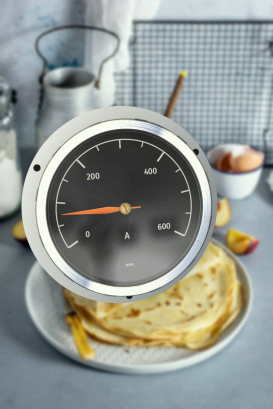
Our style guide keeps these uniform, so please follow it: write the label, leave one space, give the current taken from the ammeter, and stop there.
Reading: 75 A
